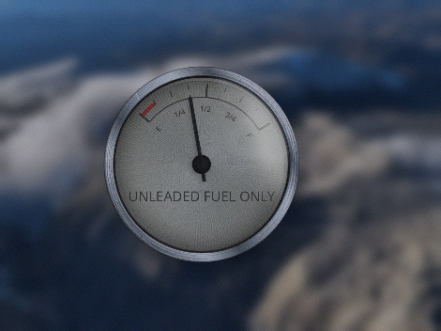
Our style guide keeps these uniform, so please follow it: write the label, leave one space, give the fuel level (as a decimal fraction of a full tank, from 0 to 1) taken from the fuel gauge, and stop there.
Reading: 0.375
